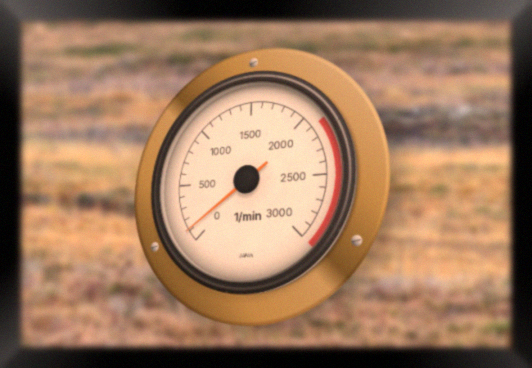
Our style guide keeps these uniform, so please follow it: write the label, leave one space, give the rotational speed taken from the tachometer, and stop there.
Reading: 100 rpm
